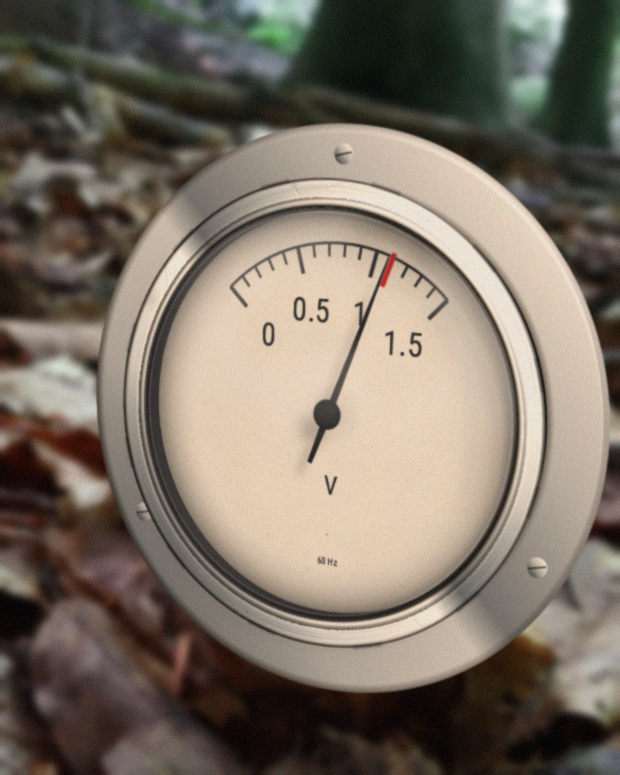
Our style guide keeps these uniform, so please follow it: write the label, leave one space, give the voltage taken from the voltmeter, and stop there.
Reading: 1.1 V
